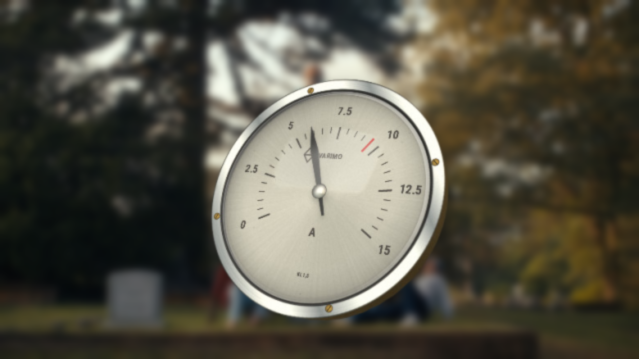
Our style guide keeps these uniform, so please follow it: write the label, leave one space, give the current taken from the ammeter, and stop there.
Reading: 6 A
